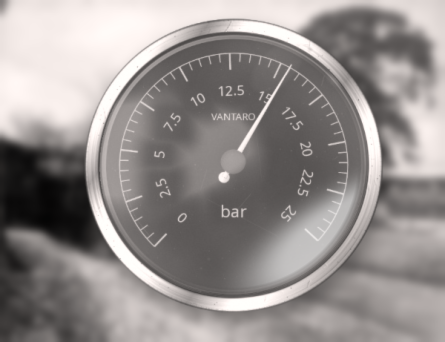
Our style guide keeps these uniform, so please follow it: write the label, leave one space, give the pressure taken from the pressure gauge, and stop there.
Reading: 15.5 bar
